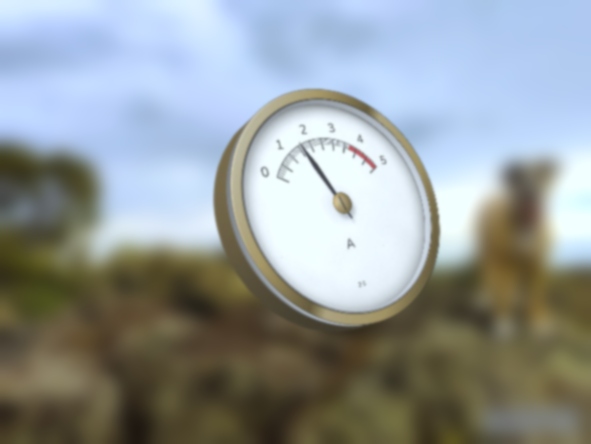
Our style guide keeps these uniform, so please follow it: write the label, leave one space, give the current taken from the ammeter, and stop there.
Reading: 1.5 A
